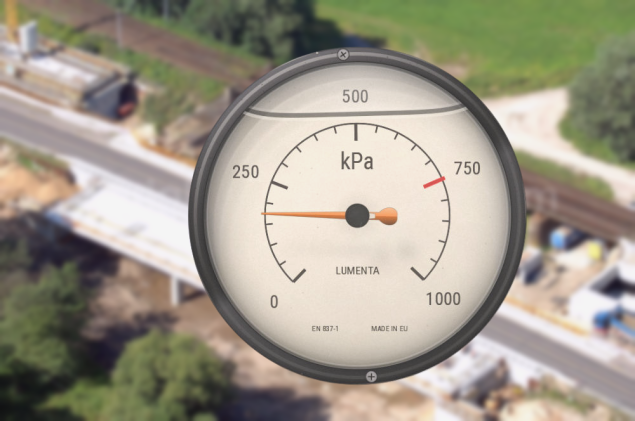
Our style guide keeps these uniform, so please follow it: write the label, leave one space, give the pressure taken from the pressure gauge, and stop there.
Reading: 175 kPa
